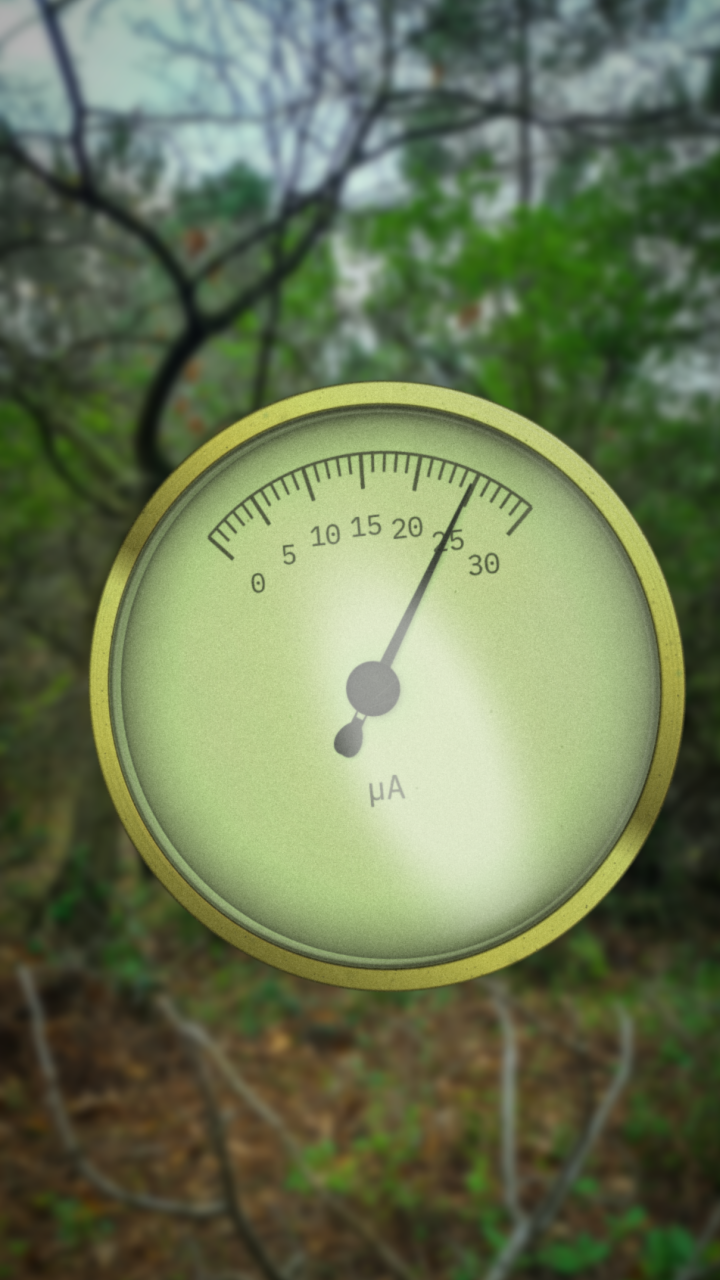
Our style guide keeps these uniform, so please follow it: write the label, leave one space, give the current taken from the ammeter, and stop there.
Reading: 25 µA
